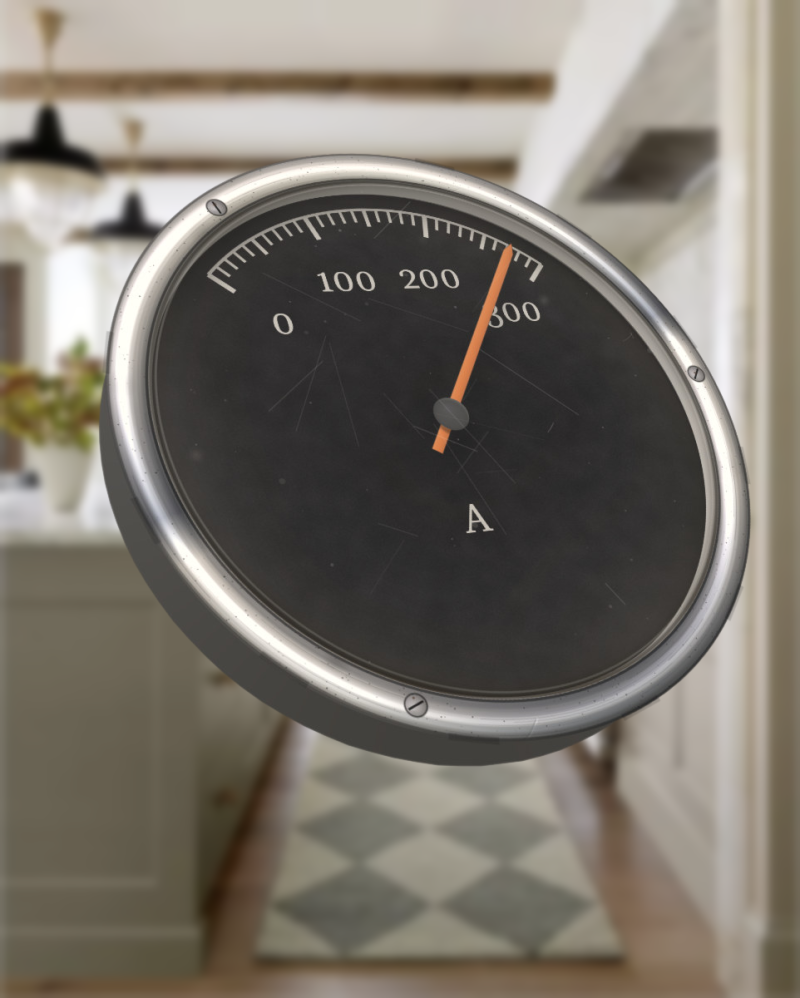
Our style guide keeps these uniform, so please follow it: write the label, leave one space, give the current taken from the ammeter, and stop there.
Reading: 270 A
